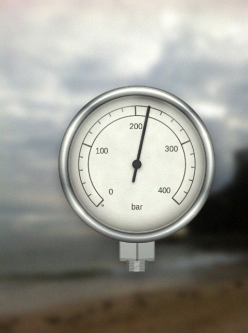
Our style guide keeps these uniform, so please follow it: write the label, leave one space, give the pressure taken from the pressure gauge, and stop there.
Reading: 220 bar
